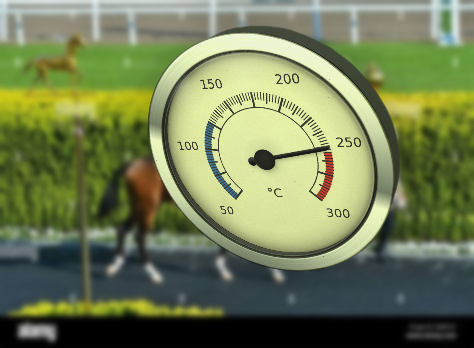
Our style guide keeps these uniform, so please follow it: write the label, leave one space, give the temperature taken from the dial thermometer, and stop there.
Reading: 250 °C
